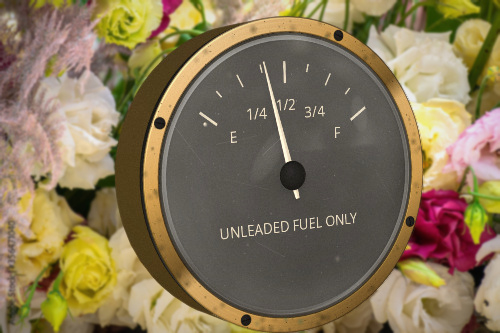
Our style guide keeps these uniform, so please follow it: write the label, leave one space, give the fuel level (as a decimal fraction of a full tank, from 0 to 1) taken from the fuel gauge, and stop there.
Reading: 0.375
